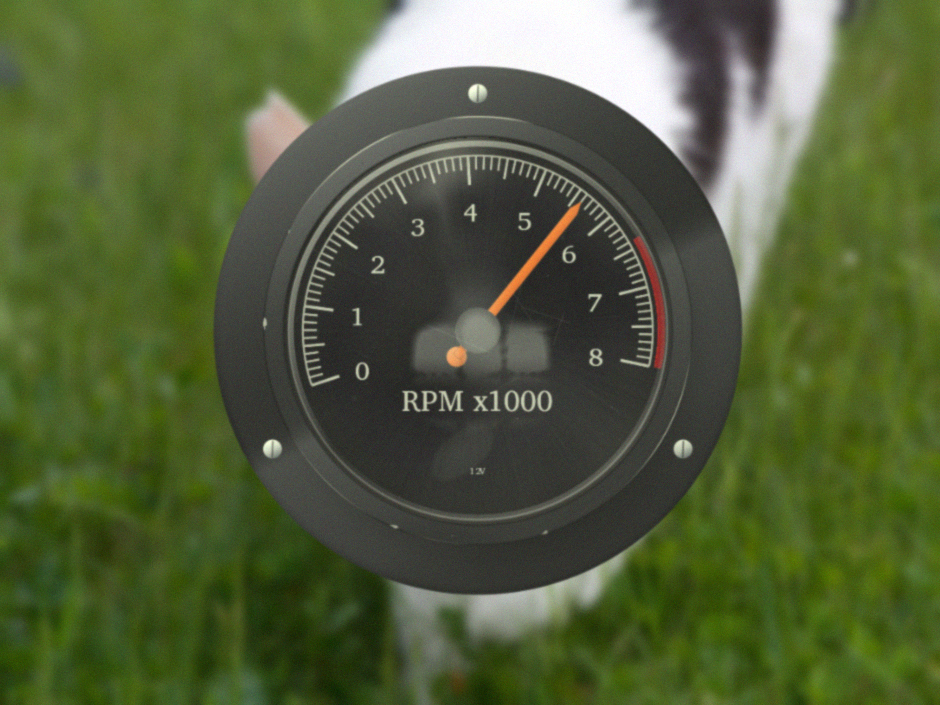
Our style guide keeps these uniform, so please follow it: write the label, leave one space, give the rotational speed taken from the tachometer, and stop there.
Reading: 5600 rpm
